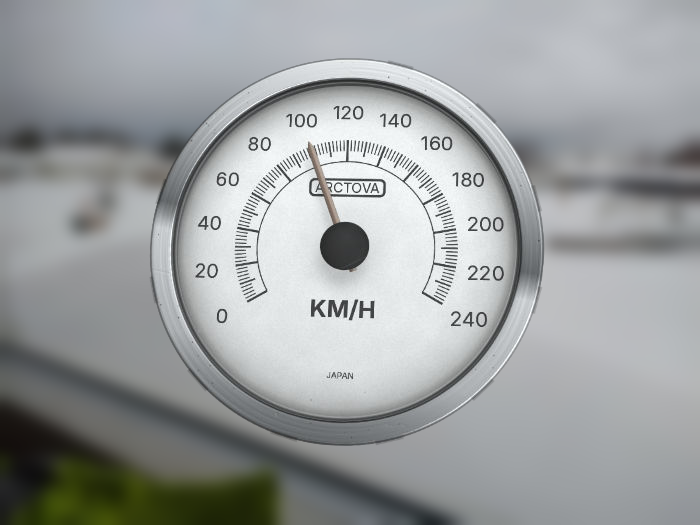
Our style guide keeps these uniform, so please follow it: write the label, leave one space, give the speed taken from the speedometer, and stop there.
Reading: 100 km/h
